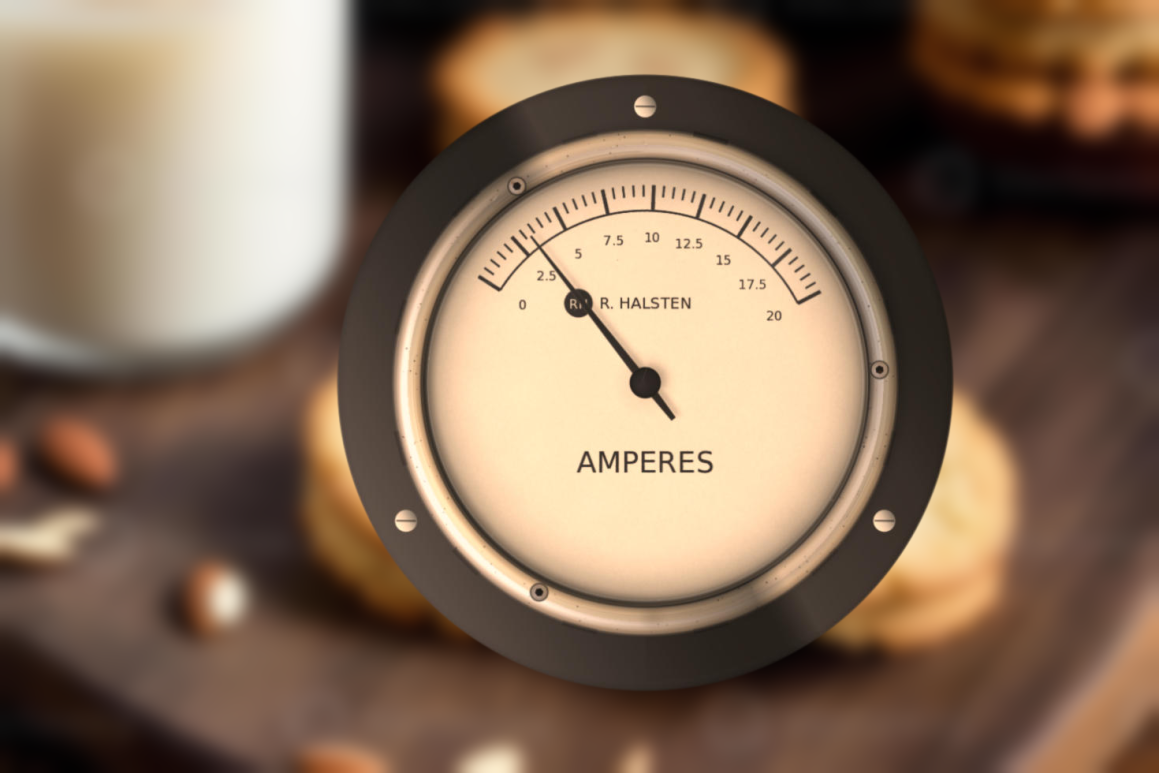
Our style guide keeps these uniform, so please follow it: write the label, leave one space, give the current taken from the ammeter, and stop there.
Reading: 3.25 A
